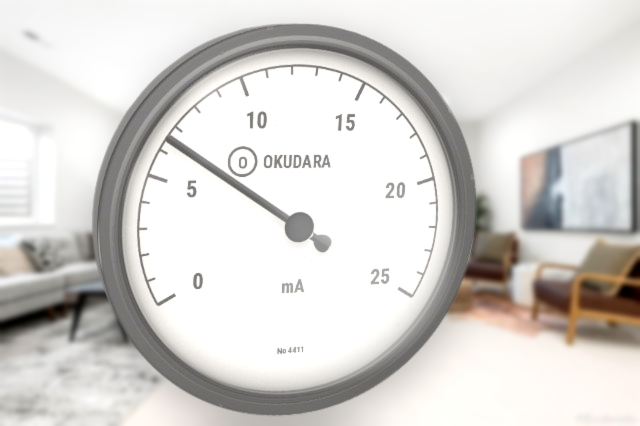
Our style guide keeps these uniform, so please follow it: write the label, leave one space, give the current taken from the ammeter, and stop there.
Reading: 6.5 mA
